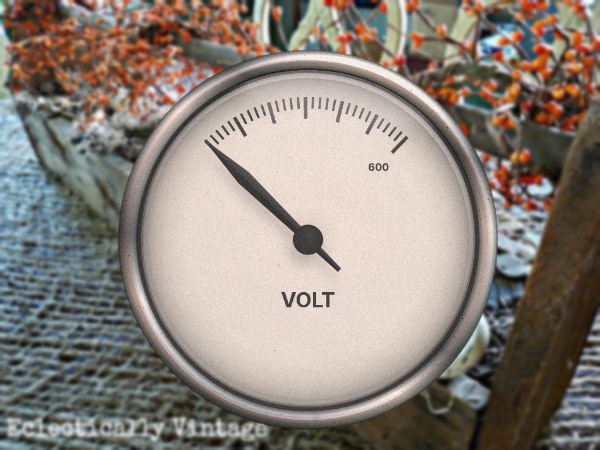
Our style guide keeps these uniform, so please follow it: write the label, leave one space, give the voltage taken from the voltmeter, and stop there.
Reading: 0 V
